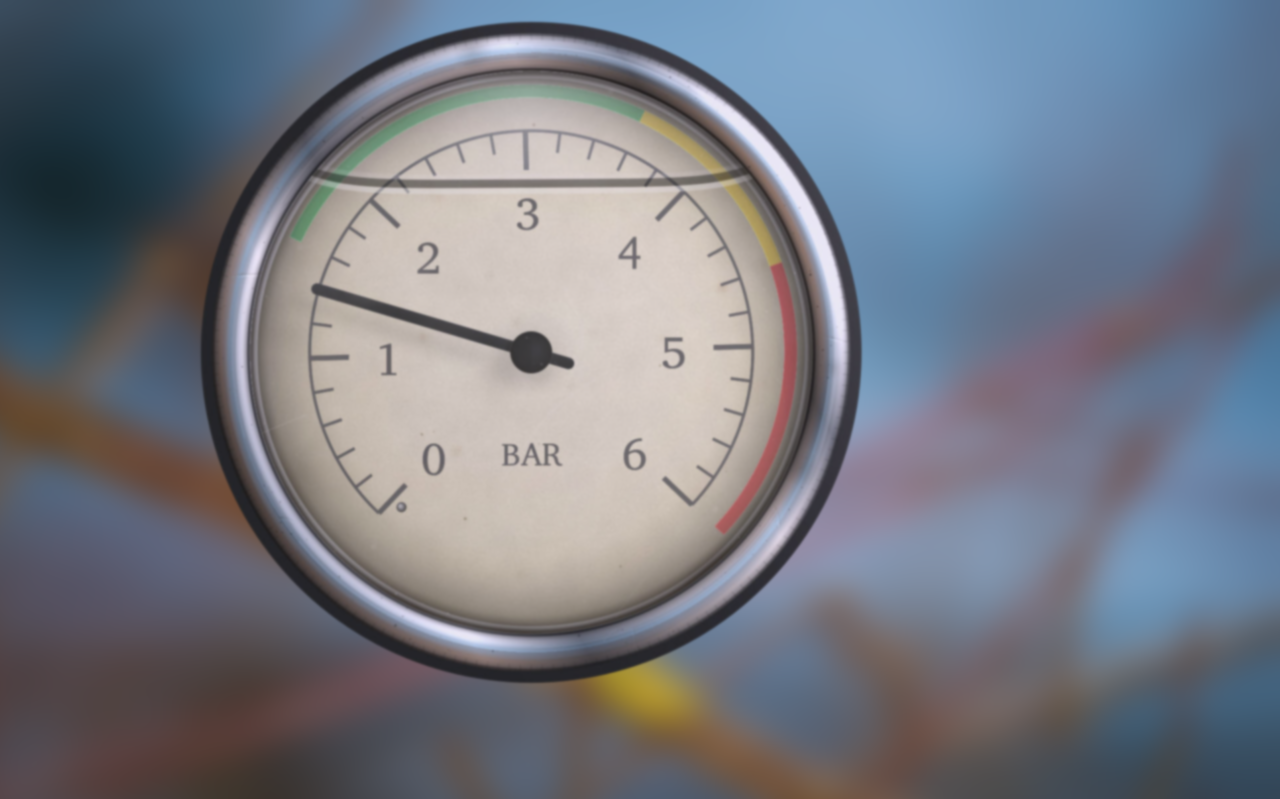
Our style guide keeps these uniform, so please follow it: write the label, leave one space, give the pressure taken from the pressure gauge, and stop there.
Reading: 1.4 bar
